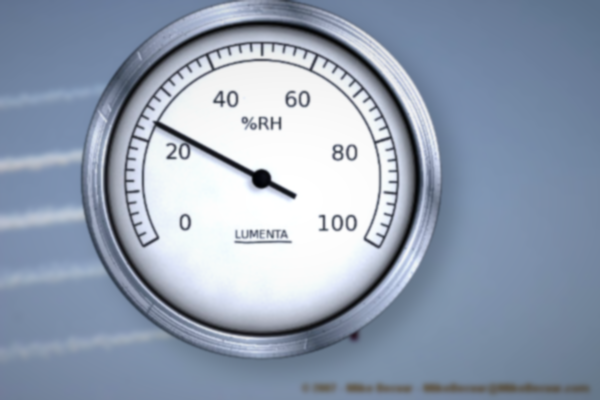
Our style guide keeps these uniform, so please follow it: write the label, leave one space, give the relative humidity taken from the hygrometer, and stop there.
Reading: 24 %
